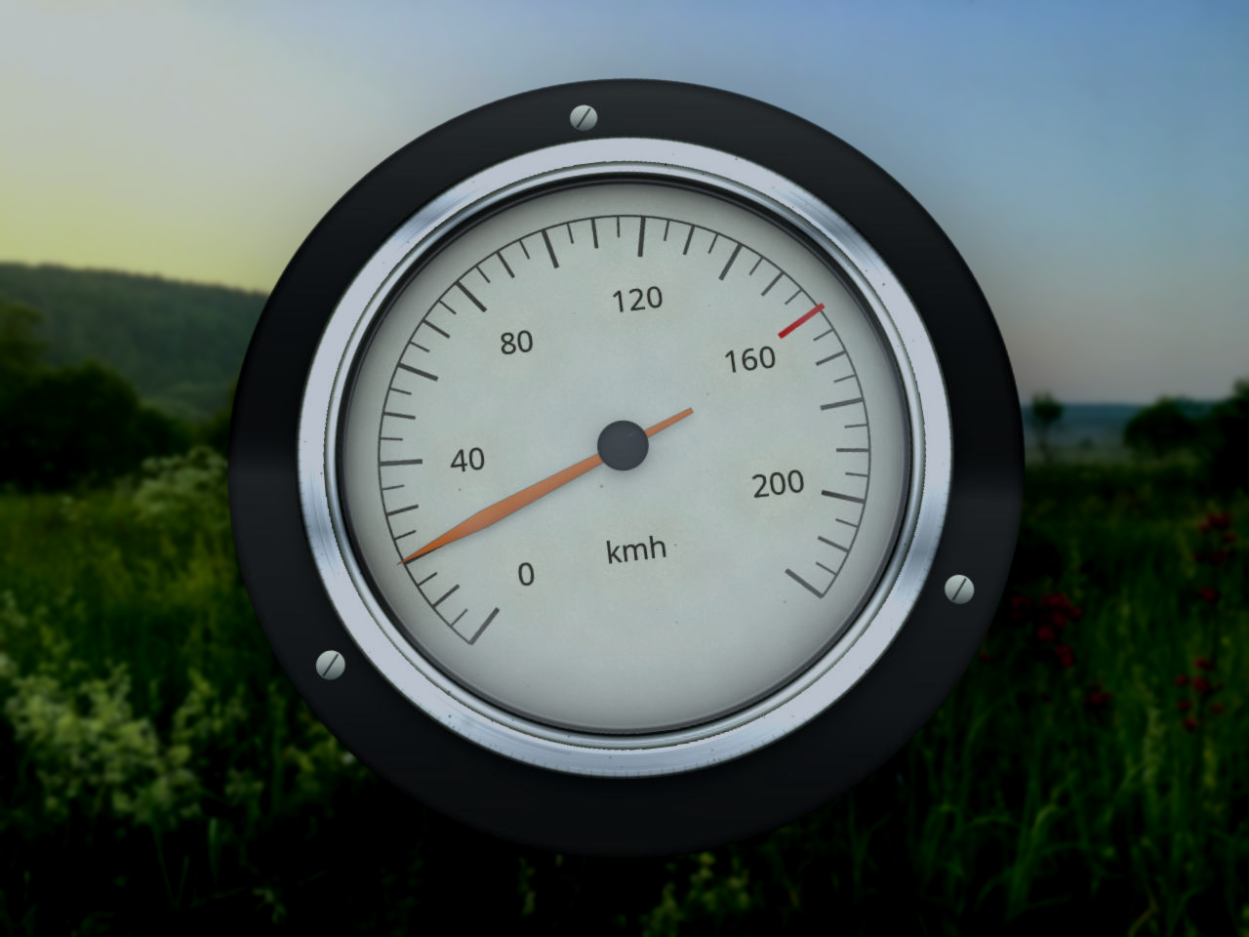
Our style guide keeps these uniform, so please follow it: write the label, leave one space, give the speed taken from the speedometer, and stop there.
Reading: 20 km/h
